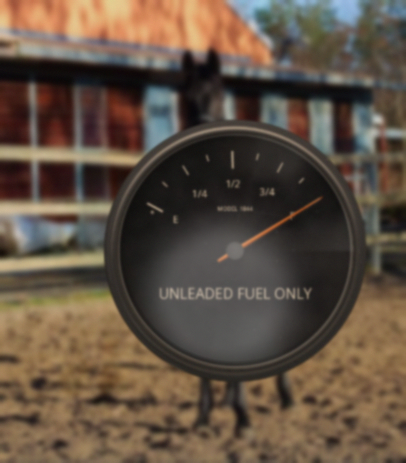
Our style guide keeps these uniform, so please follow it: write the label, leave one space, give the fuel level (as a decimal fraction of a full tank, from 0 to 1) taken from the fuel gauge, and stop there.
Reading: 1
